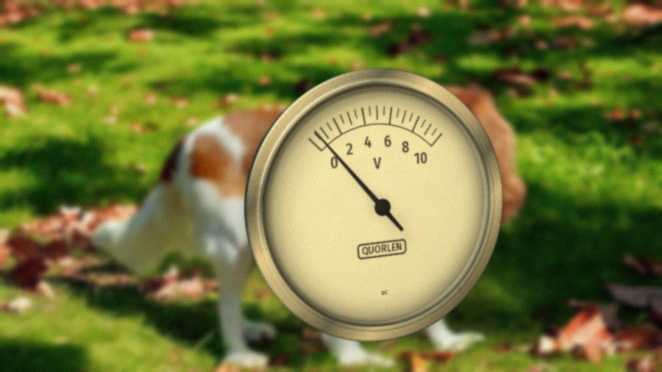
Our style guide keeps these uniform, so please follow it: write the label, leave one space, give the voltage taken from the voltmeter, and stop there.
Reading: 0.5 V
